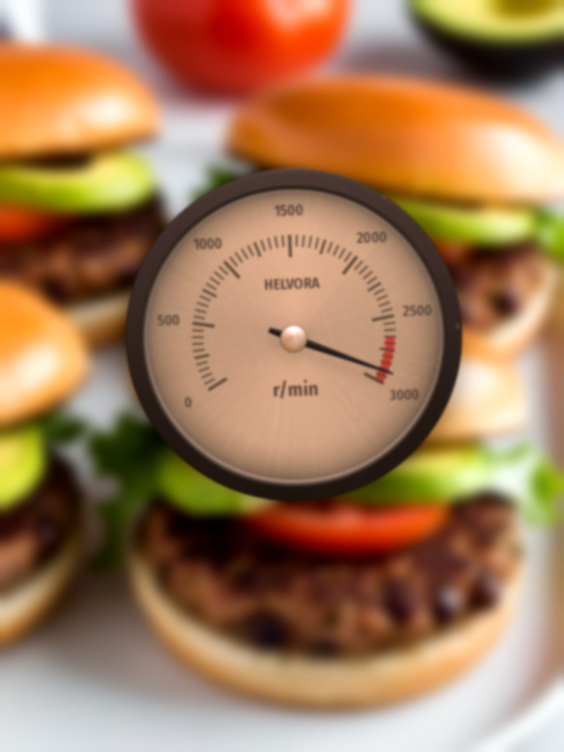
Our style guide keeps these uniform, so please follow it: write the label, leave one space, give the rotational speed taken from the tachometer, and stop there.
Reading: 2900 rpm
